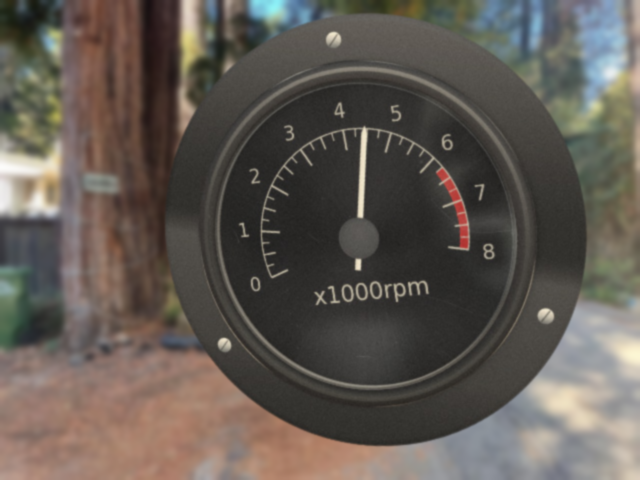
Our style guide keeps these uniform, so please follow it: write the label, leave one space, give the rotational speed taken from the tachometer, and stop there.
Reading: 4500 rpm
